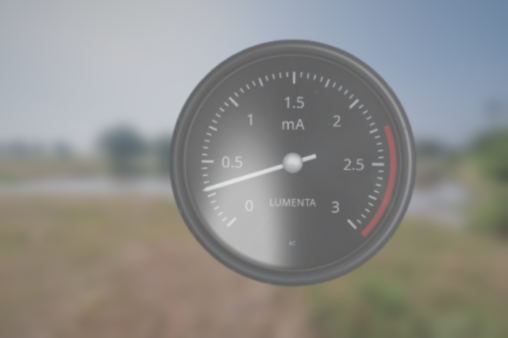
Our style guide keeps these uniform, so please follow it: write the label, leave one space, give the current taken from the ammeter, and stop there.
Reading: 0.3 mA
